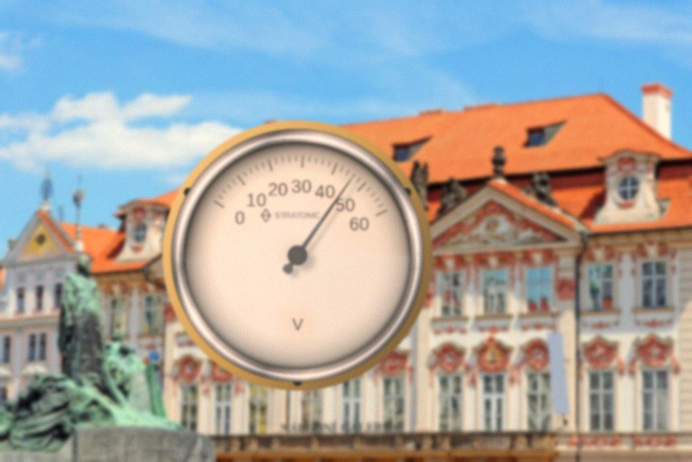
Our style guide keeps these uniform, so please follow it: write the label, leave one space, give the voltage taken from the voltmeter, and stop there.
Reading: 46 V
